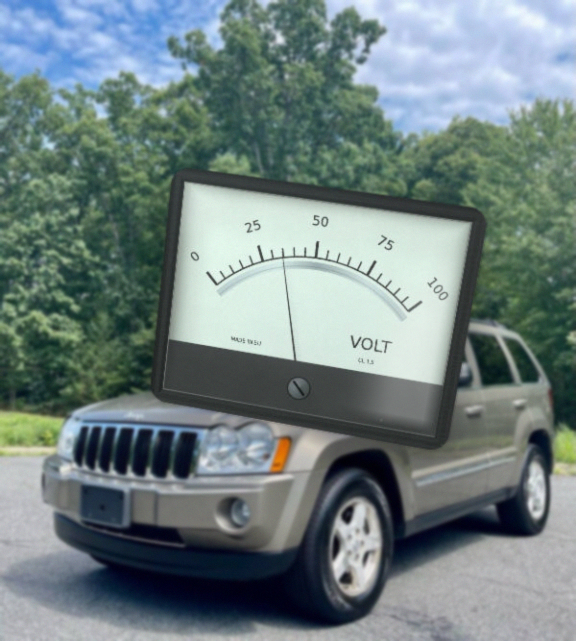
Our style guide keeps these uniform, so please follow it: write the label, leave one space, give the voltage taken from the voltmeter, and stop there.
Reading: 35 V
